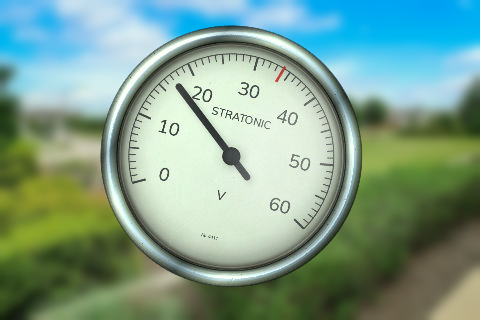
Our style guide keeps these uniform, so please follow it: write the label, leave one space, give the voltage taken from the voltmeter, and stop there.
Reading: 17 V
